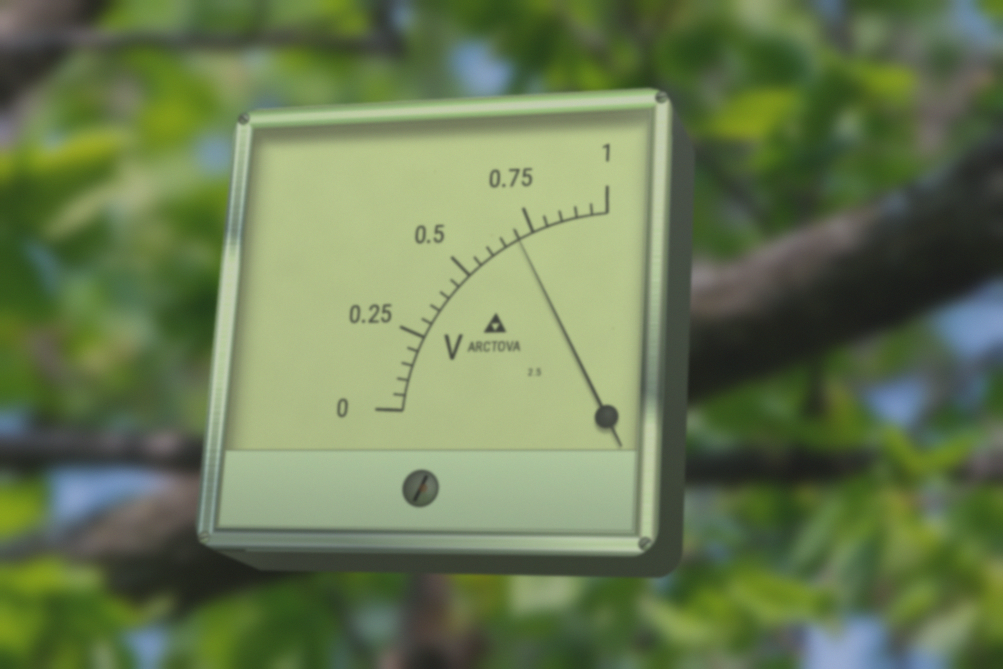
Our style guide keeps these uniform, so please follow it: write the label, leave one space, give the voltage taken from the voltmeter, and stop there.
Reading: 0.7 V
